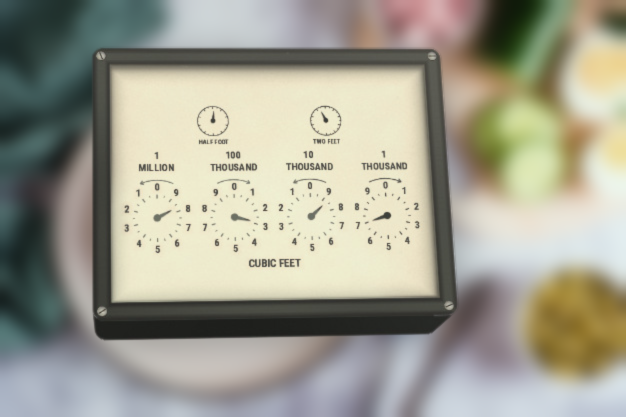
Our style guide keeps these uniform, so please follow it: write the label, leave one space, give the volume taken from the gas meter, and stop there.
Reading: 828700 ft³
